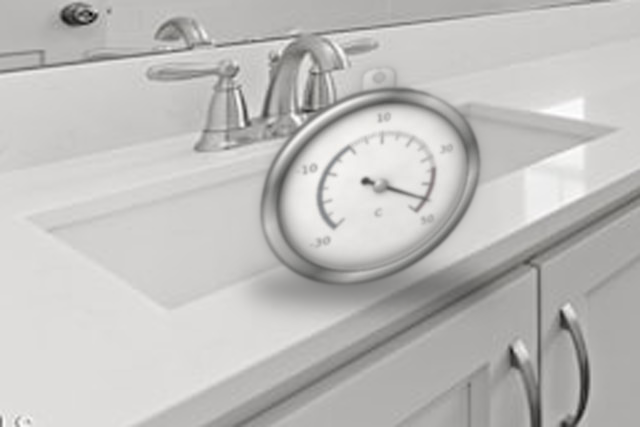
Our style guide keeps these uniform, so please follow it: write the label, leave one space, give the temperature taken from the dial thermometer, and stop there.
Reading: 45 °C
